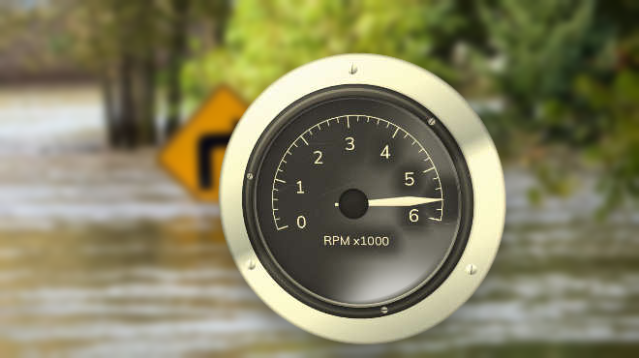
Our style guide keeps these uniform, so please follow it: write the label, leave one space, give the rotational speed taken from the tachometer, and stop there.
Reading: 5600 rpm
